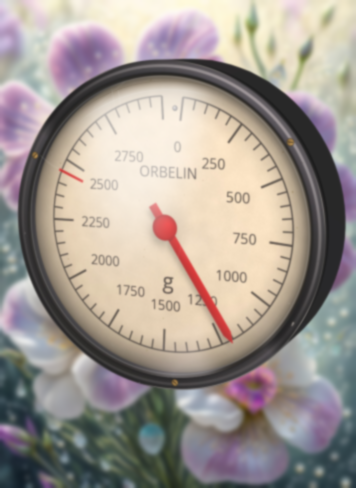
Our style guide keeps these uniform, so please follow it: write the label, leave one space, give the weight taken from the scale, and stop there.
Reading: 1200 g
